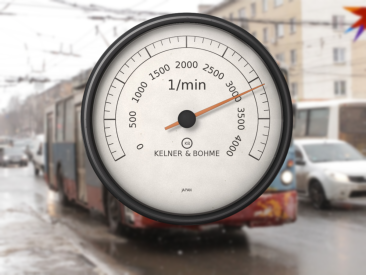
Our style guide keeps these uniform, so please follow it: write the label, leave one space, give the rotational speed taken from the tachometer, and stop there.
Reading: 3100 rpm
